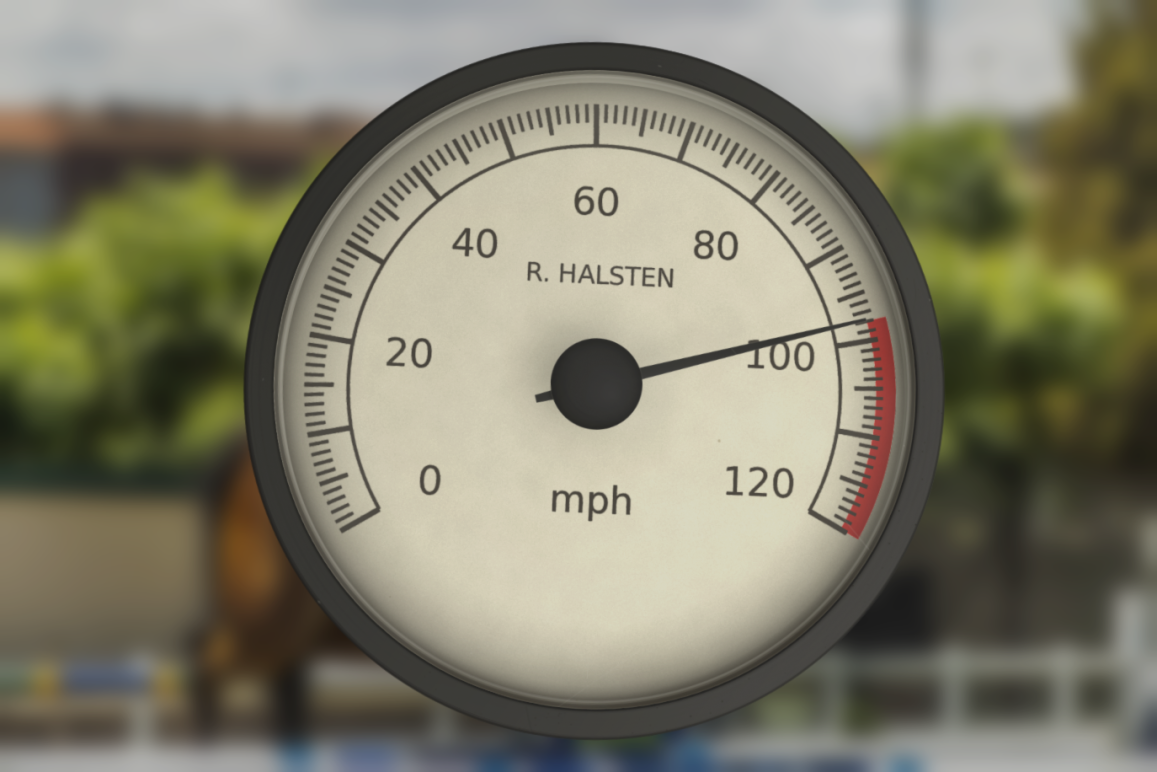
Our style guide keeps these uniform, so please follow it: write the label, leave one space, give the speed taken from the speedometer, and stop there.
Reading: 98 mph
